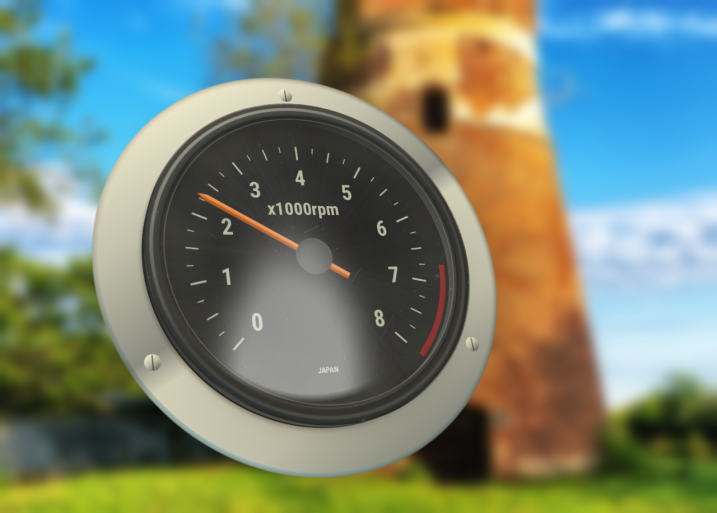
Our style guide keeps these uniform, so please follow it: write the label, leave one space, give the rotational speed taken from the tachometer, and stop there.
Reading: 2250 rpm
